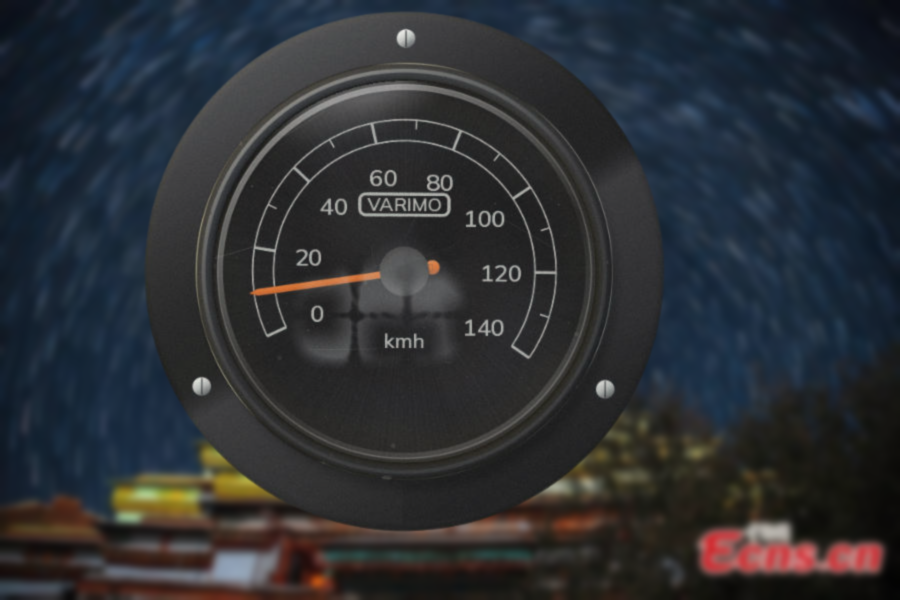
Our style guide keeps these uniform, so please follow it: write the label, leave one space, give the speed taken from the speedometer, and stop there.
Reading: 10 km/h
